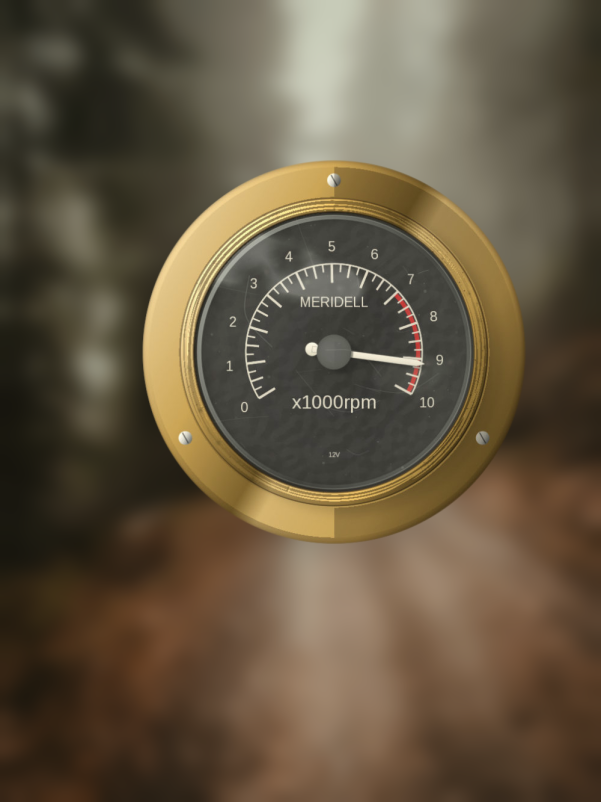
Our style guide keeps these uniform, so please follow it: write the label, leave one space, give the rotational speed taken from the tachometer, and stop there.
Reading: 9125 rpm
